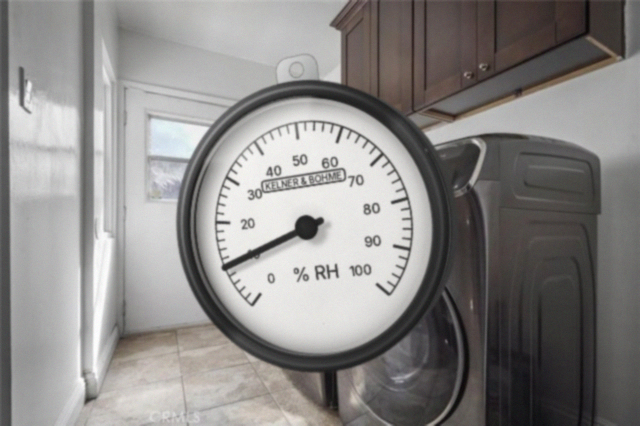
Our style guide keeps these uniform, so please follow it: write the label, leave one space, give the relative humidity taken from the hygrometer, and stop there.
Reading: 10 %
